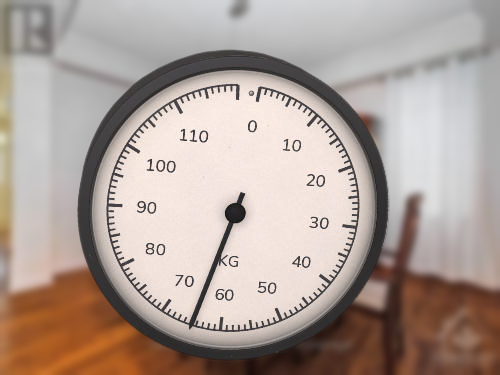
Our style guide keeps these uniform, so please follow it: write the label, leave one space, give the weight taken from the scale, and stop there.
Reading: 65 kg
